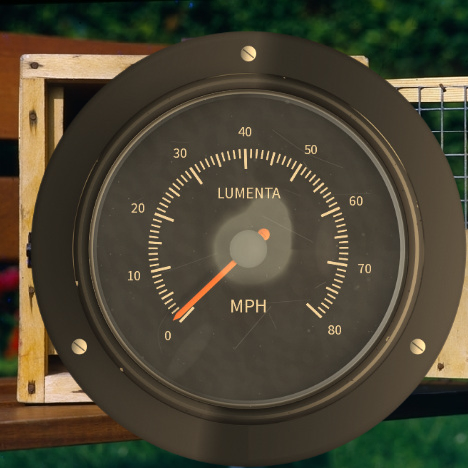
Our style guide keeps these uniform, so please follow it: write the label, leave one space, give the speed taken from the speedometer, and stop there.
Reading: 1 mph
